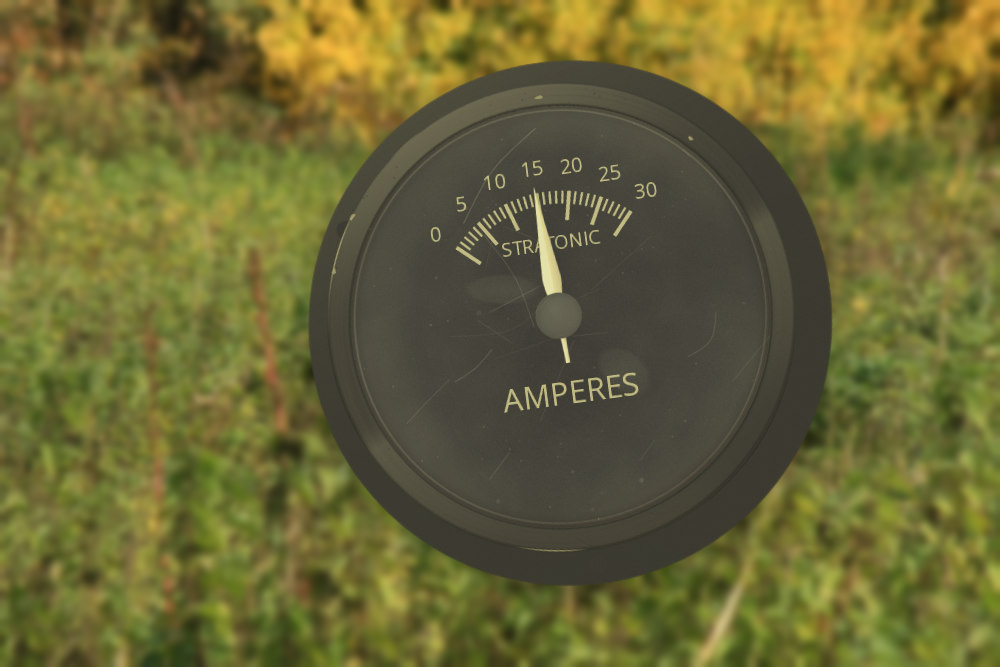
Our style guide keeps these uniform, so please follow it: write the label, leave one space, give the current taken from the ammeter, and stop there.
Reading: 15 A
